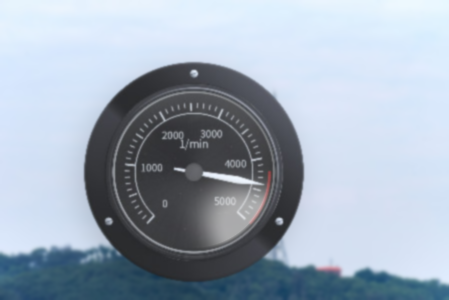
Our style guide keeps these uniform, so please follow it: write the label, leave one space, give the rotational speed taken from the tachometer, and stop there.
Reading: 4400 rpm
